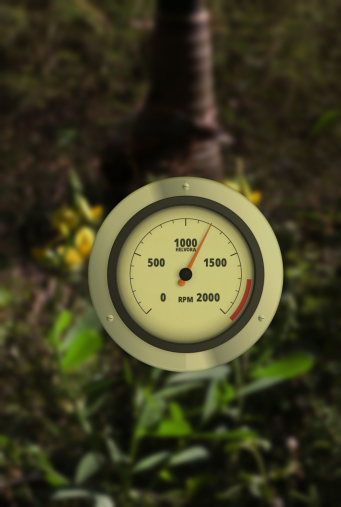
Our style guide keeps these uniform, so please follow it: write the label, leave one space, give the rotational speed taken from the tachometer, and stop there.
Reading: 1200 rpm
